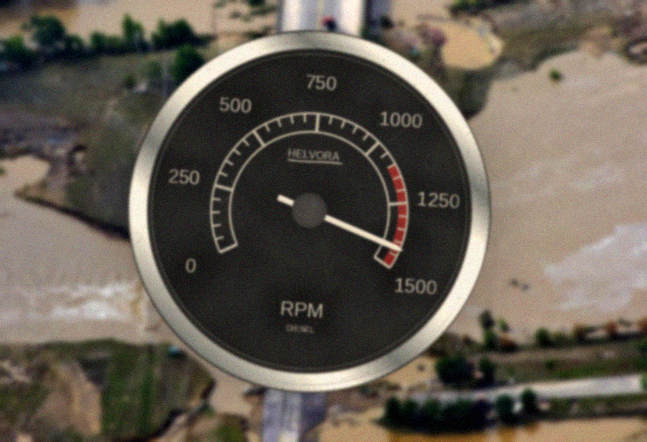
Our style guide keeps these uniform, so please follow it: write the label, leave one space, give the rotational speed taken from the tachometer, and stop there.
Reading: 1425 rpm
